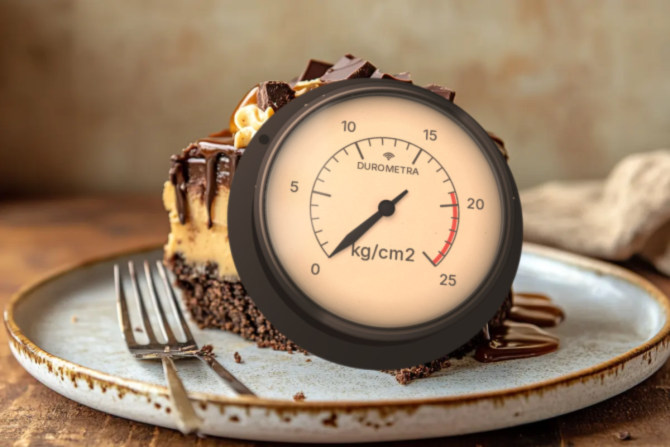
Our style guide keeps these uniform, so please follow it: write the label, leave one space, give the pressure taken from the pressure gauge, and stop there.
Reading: 0 kg/cm²
